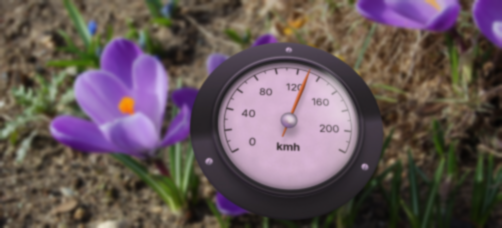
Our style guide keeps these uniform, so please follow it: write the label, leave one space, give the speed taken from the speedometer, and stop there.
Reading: 130 km/h
